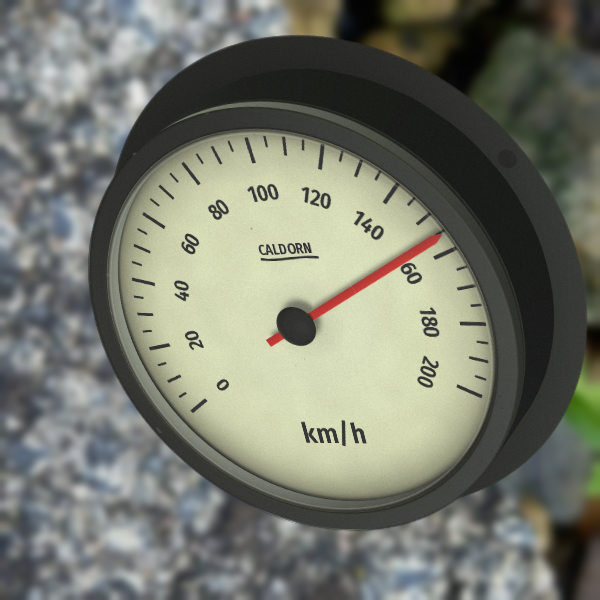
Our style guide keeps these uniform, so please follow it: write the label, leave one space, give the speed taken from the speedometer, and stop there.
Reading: 155 km/h
